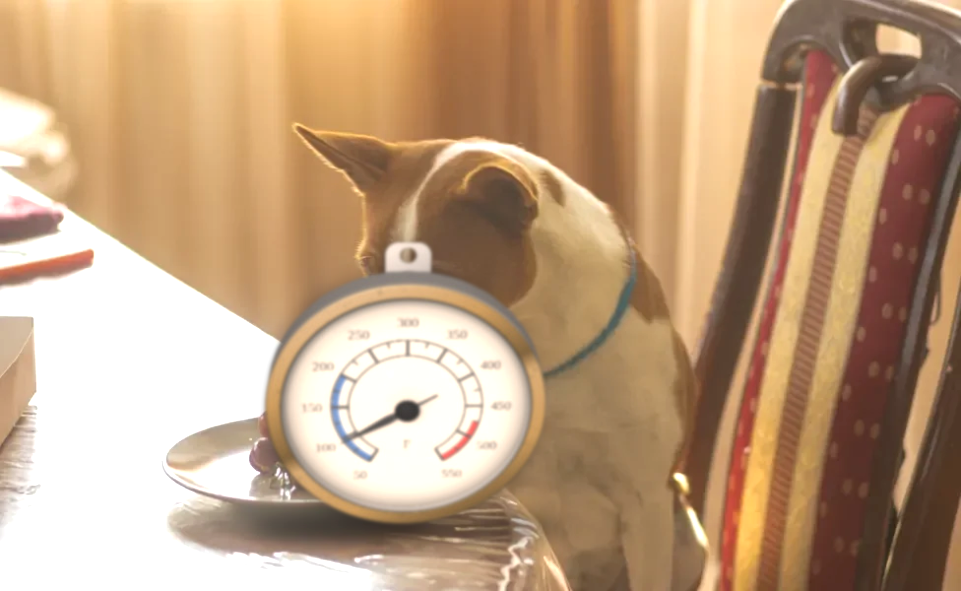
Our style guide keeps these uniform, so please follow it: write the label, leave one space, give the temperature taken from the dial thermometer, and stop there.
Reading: 100 °F
